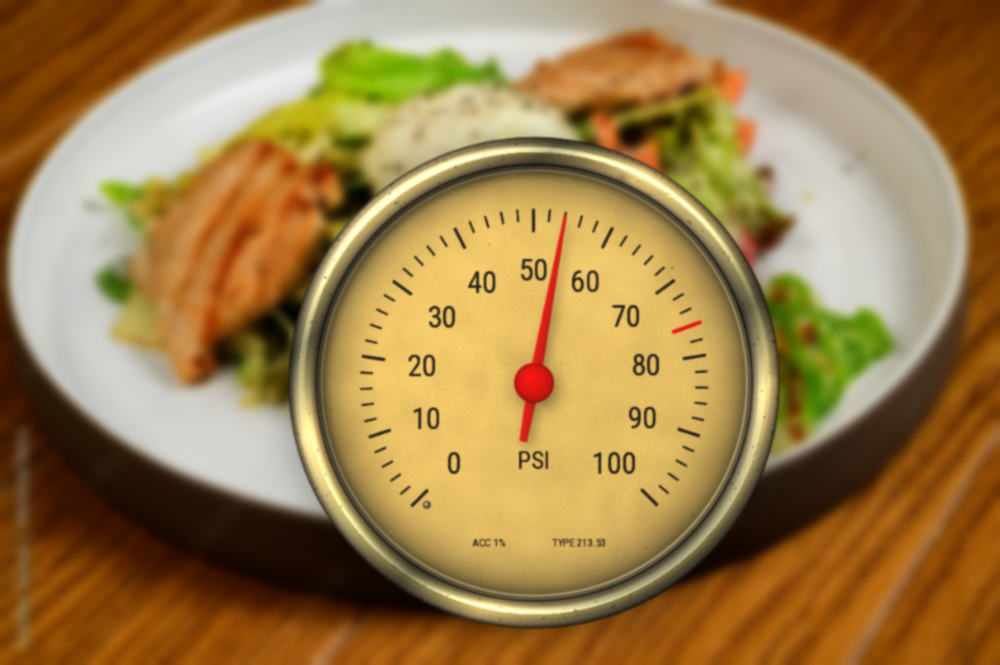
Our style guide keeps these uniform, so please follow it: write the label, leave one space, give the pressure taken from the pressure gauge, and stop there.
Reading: 54 psi
